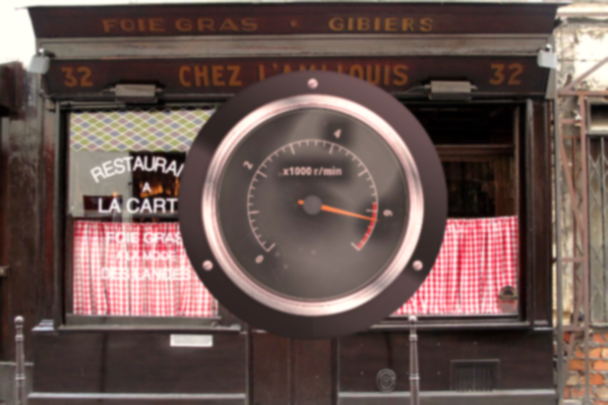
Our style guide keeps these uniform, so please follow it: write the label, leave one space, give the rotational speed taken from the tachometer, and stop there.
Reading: 6200 rpm
